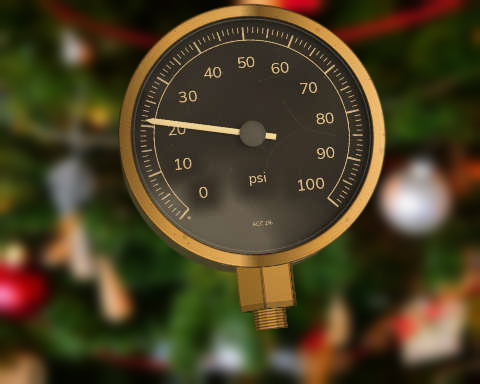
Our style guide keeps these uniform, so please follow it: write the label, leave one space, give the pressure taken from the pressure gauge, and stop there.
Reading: 21 psi
